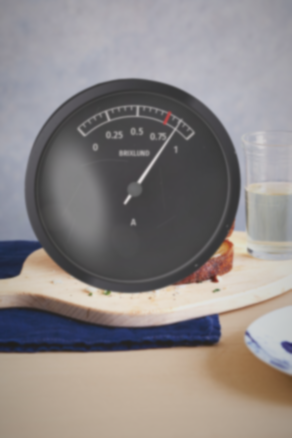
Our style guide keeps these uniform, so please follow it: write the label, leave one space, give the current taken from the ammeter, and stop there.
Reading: 0.85 A
